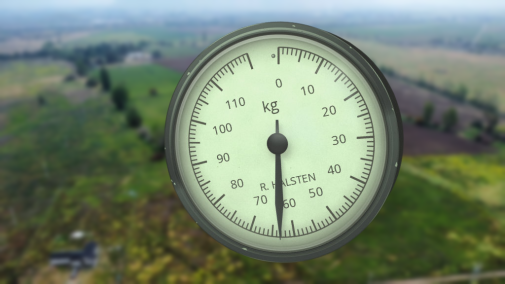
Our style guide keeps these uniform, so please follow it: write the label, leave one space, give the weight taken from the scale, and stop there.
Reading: 63 kg
